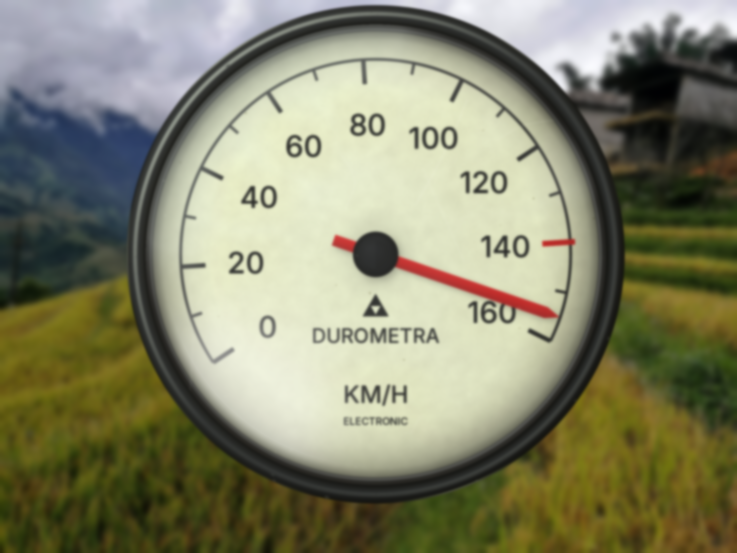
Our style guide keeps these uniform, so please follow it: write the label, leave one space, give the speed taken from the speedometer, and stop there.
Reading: 155 km/h
